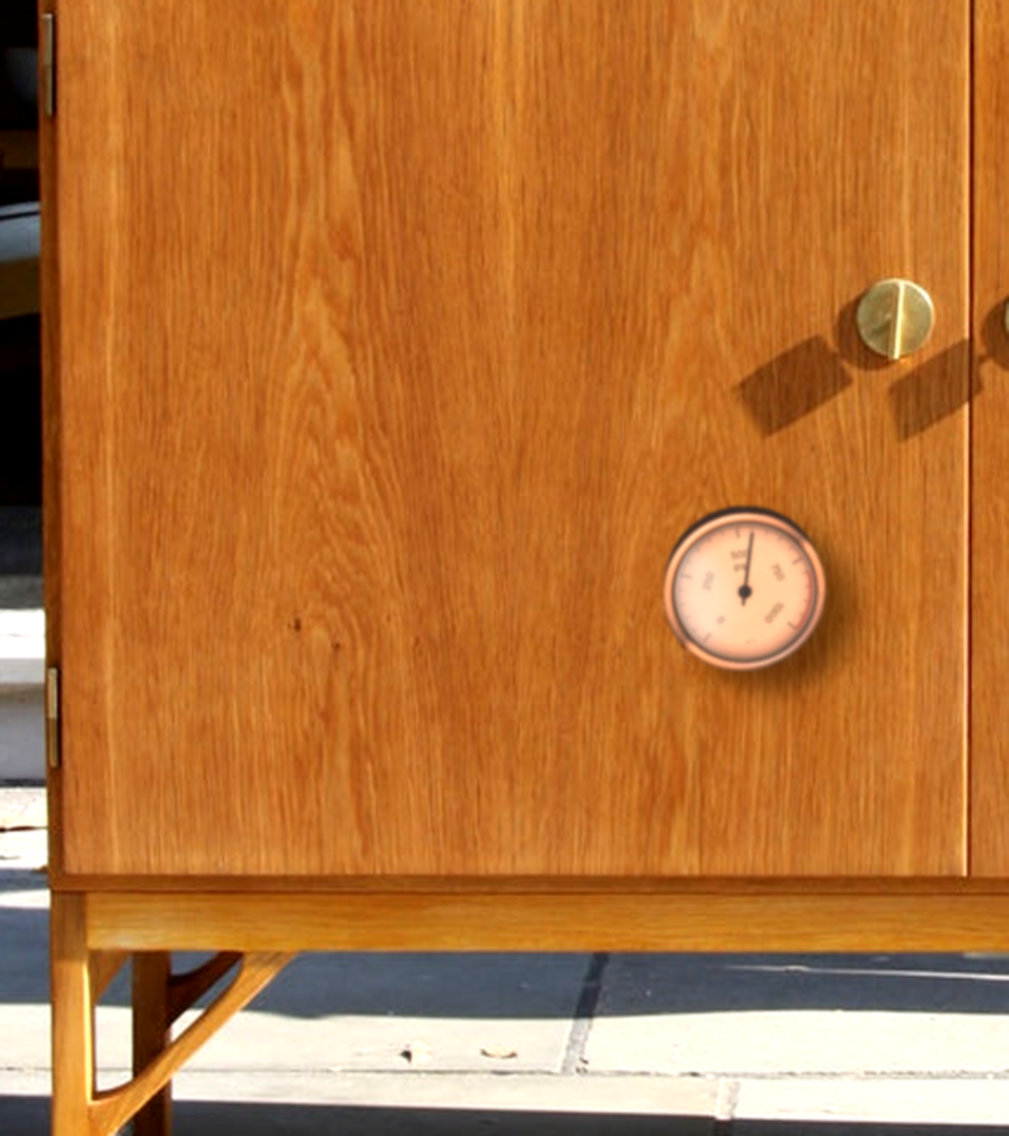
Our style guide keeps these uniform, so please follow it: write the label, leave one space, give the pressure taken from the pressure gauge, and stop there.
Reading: 550 psi
